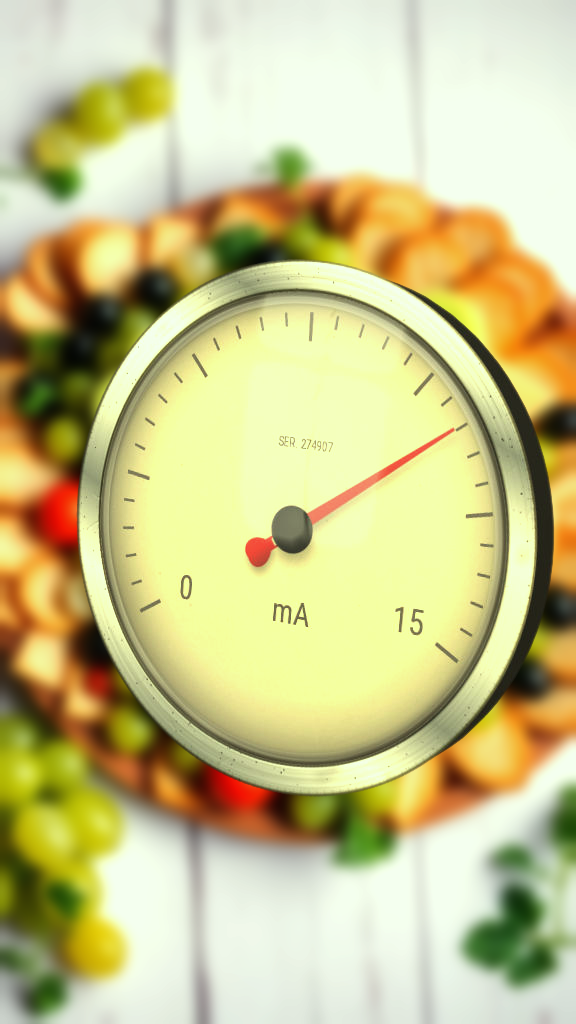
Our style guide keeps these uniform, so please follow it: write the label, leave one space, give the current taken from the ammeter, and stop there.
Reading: 11 mA
